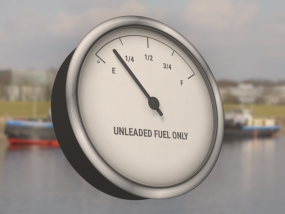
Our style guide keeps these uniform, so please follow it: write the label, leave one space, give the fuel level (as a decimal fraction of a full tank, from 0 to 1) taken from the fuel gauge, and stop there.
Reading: 0.125
